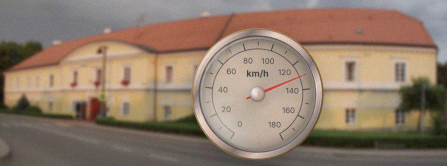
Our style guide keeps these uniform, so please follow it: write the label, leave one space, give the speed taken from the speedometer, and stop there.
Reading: 130 km/h
